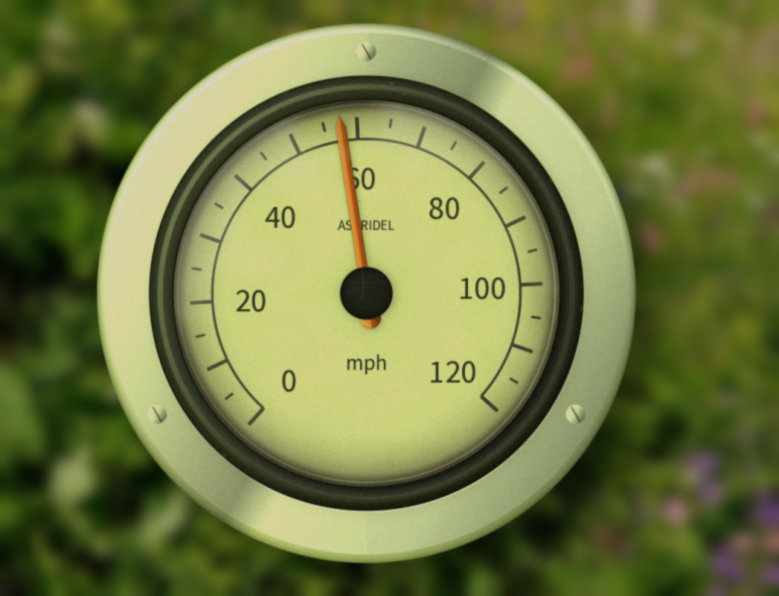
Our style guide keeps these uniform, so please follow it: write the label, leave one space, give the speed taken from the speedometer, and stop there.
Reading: 57.5 mph
